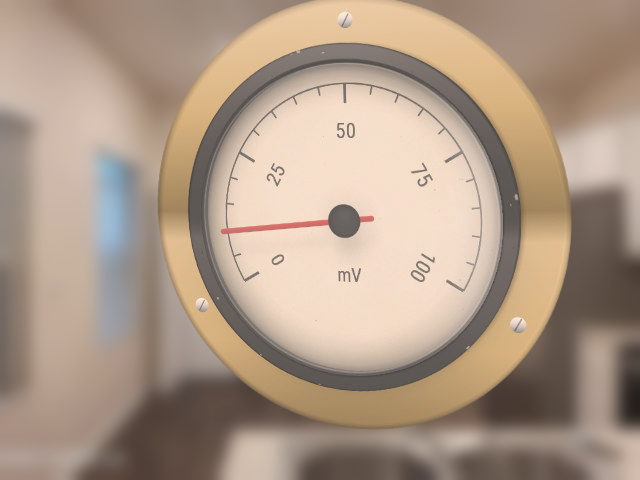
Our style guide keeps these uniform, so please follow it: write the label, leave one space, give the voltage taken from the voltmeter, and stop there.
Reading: 10 mV
